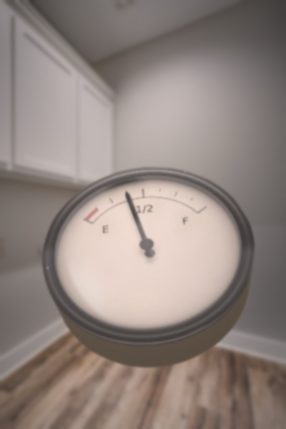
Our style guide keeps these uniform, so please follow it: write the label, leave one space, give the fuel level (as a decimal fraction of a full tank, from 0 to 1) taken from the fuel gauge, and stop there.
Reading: 0.375
